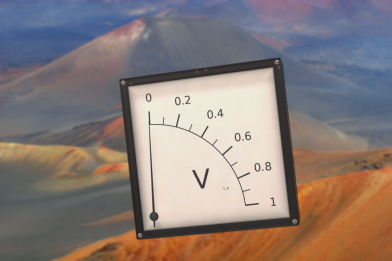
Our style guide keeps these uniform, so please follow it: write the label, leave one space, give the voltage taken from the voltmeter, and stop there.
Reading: 0 V
